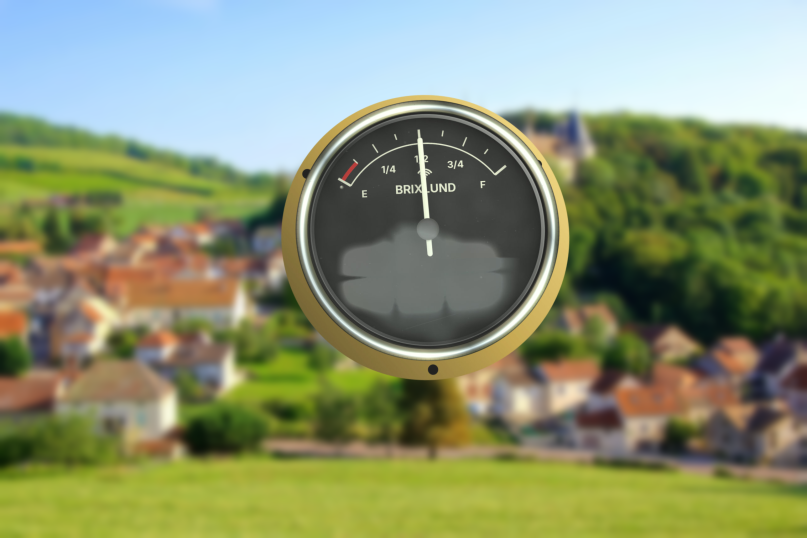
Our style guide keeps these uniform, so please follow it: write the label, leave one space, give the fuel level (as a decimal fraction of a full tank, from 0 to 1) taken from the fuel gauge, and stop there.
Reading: 0.5
